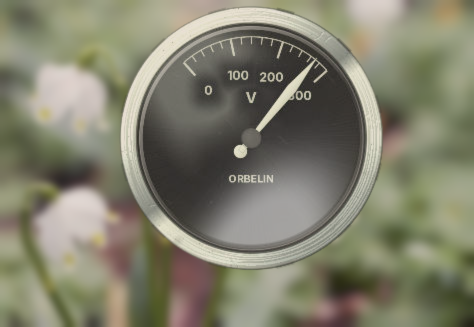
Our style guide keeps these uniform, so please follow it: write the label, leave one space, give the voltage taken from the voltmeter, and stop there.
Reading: 270 V
